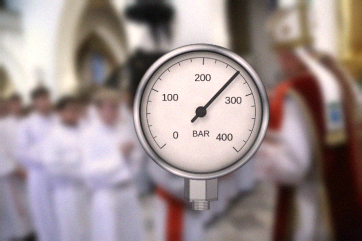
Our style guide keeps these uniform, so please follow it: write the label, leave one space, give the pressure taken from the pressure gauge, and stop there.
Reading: 260 bar
